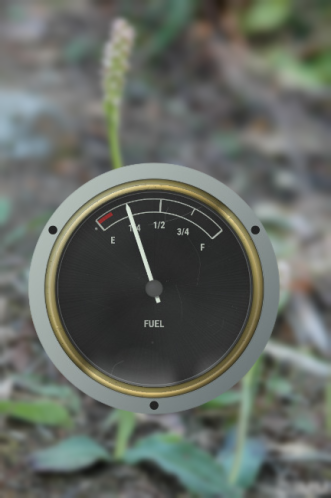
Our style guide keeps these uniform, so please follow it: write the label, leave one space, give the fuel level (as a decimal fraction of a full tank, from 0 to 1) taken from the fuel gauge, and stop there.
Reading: 0.25
